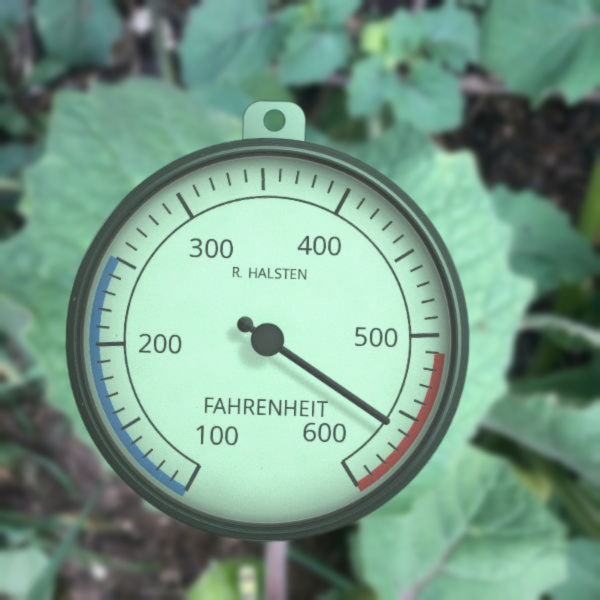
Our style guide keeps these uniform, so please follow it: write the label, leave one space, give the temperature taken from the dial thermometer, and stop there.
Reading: 560 °F
